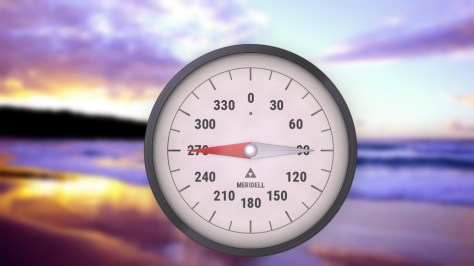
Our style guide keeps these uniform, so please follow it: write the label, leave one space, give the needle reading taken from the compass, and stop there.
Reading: 270 °
